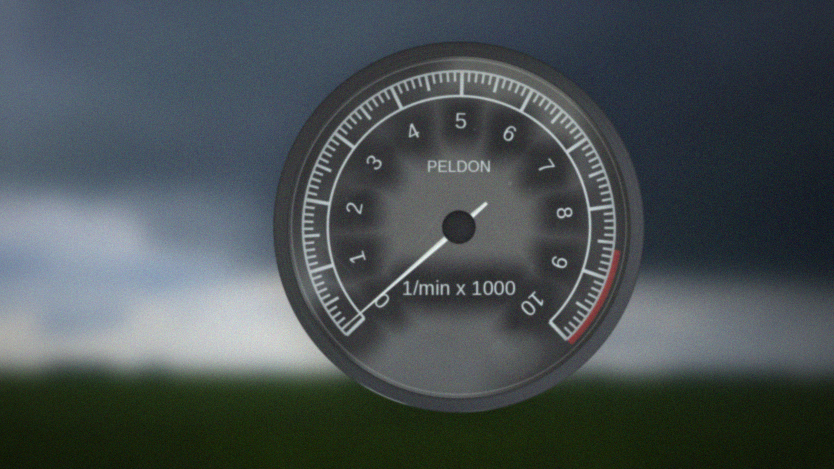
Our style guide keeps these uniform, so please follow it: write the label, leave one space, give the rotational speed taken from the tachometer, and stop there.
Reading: 100 rpm
